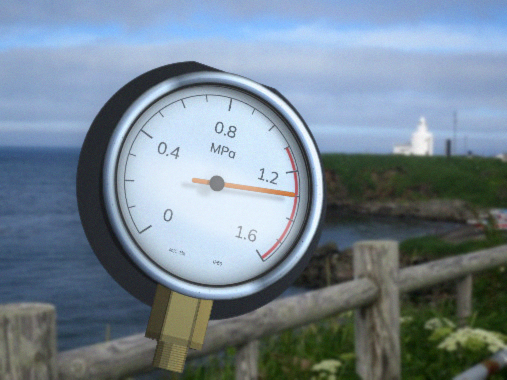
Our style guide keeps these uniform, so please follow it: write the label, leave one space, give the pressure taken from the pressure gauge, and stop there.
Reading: 1.3 MPa
